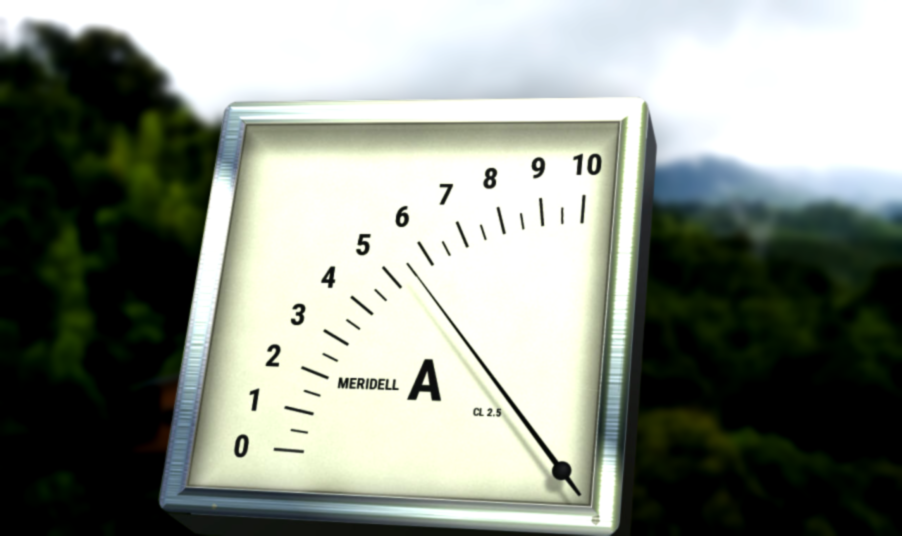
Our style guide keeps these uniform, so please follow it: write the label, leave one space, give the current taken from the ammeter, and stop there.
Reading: 5.5 A
